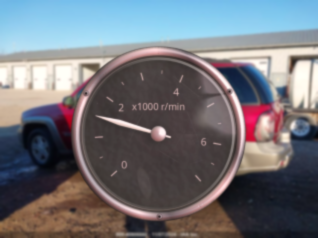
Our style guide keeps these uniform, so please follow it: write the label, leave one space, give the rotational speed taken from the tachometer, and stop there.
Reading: 1500 rpm
